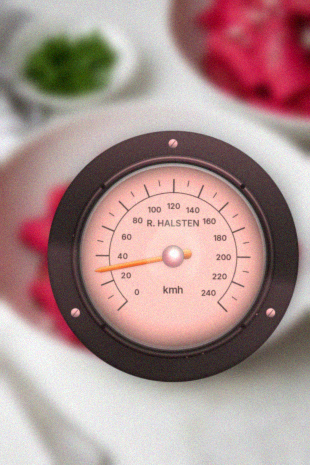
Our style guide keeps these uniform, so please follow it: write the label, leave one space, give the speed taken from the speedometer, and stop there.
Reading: 30 km/h
